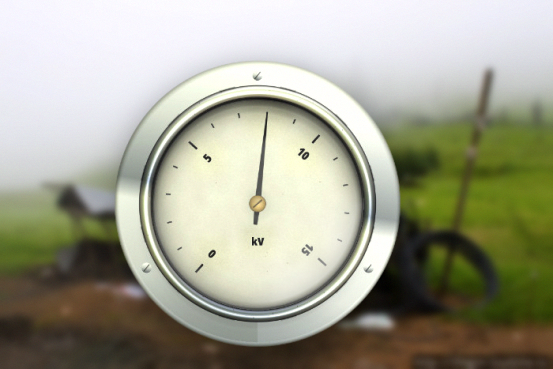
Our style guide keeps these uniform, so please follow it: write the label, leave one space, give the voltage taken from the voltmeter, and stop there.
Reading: 8 kV
